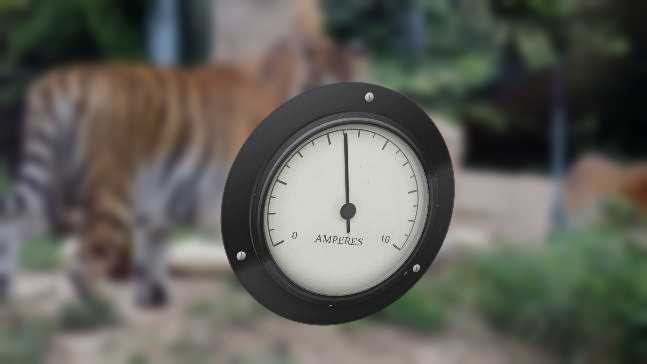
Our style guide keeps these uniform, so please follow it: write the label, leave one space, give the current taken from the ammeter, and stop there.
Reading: 4.5 A
